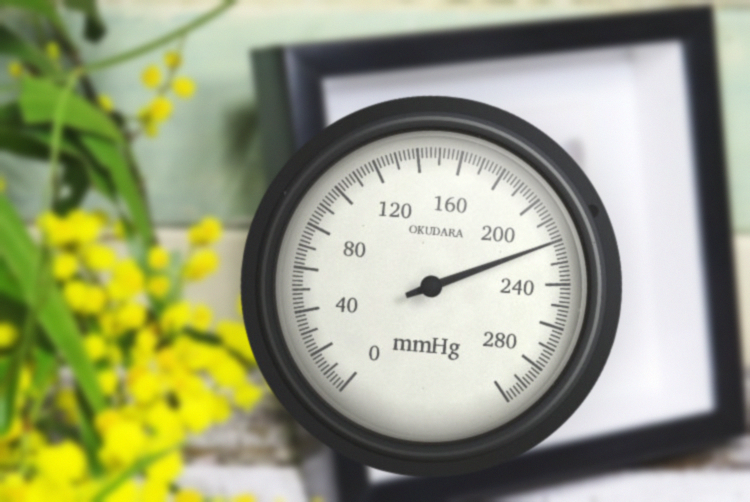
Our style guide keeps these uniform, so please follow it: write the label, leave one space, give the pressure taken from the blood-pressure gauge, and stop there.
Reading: 220 mmHg
